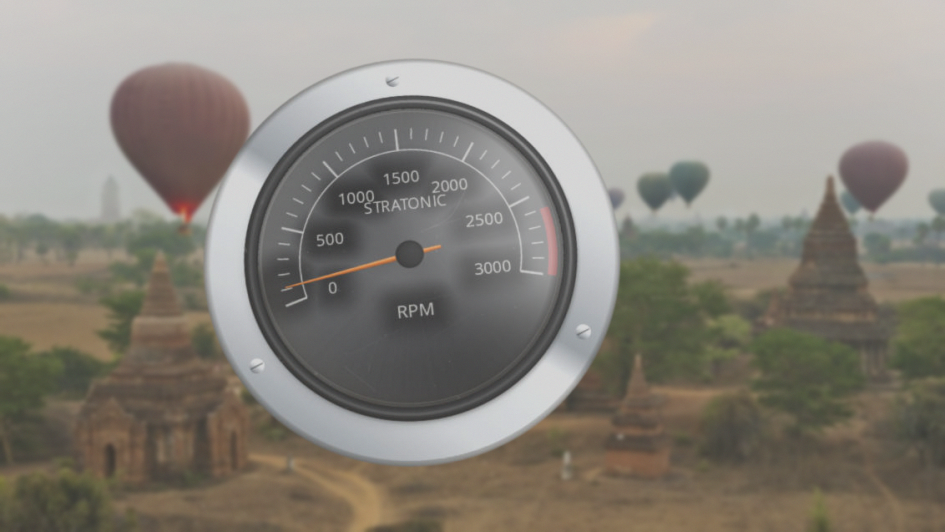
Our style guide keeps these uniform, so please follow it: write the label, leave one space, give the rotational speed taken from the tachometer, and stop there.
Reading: 100 rpm
